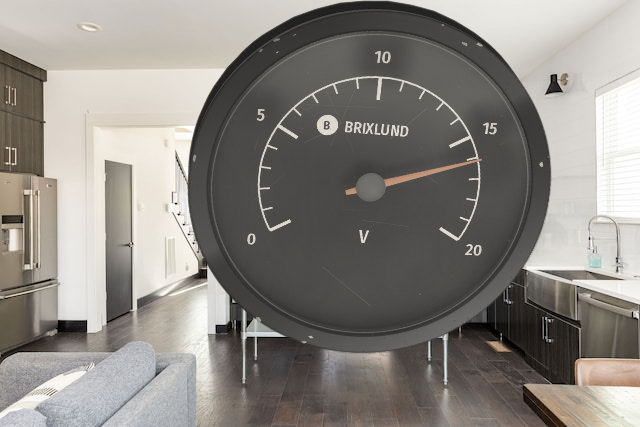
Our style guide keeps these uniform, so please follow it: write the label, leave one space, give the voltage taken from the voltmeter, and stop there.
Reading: 16 V
